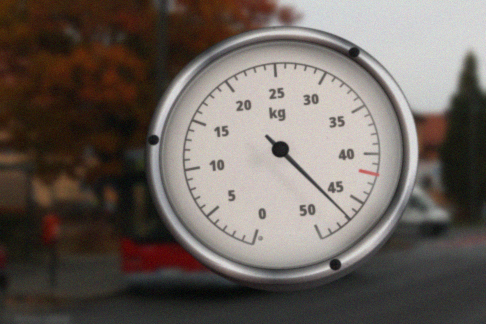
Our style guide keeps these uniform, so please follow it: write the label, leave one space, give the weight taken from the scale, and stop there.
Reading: 47 kg
